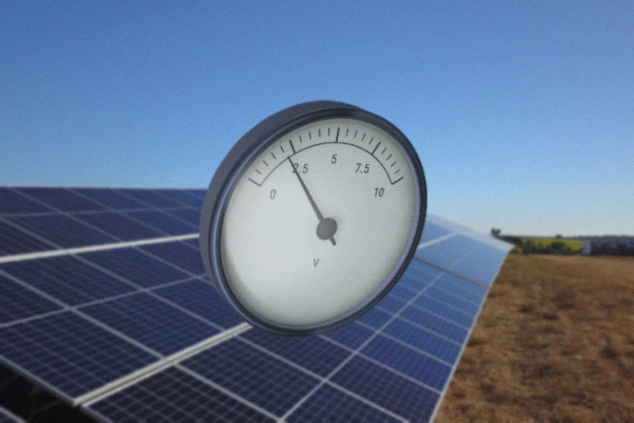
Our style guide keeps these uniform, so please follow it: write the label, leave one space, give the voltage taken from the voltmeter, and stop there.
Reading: 2 V
